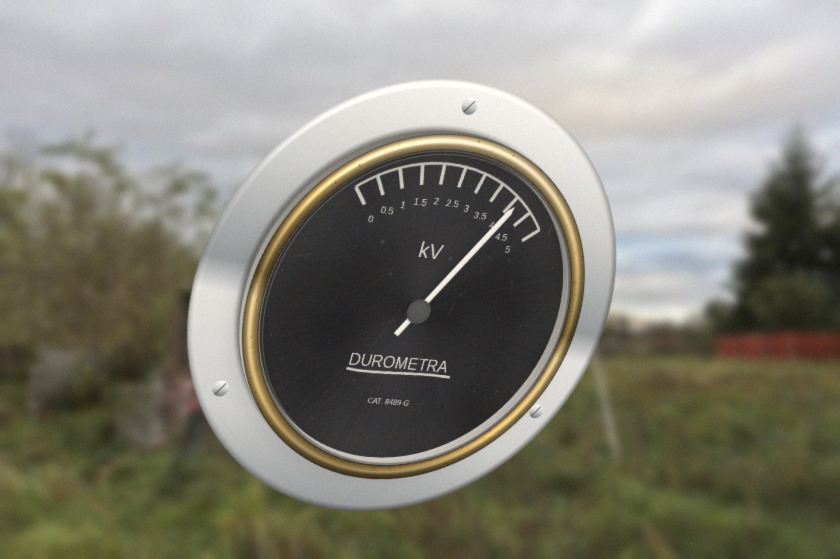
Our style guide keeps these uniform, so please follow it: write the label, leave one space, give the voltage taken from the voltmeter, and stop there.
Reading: 4 kV
